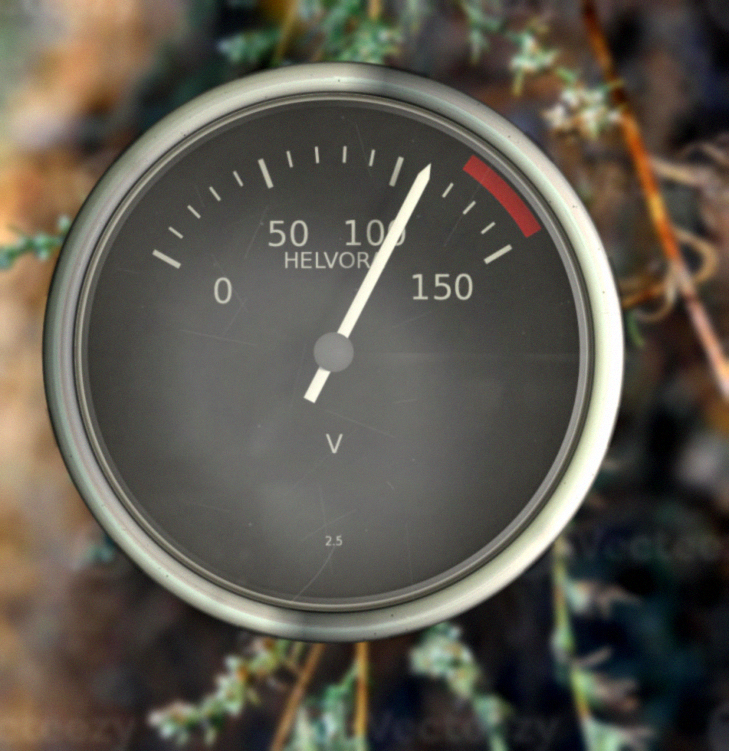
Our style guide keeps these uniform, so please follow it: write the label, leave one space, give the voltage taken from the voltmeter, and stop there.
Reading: 110 V
